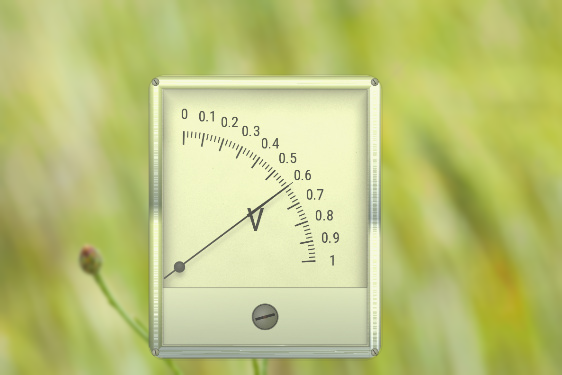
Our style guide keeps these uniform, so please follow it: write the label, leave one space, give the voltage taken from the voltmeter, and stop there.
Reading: 0.6 V
